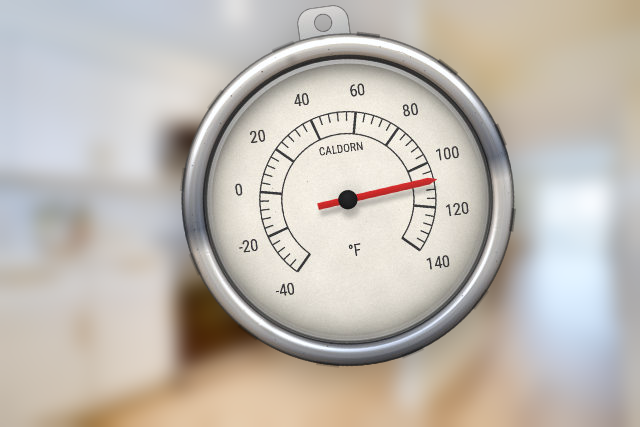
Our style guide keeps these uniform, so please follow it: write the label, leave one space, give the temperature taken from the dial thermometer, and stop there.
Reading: 108 °F
